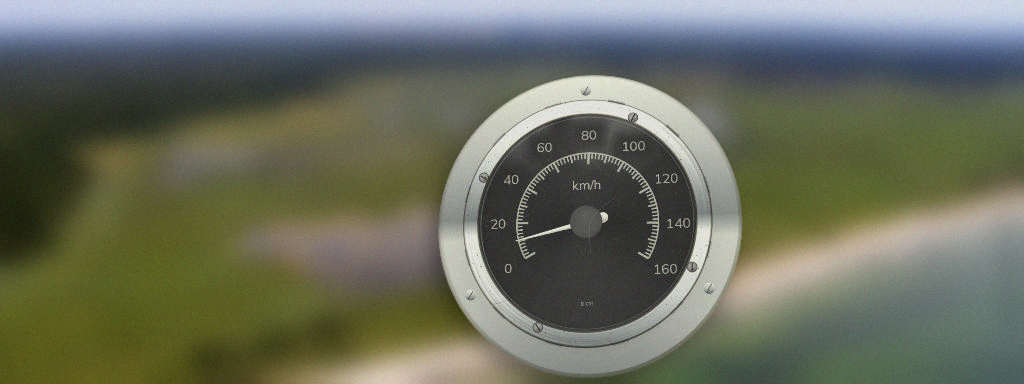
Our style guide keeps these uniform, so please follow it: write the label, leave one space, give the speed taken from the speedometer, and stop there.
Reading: 10 km/h
